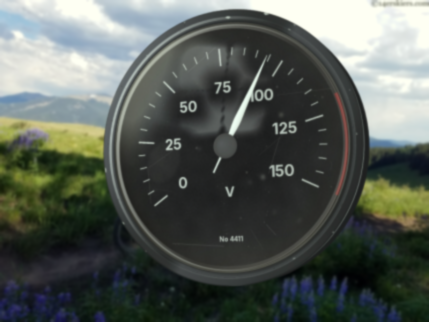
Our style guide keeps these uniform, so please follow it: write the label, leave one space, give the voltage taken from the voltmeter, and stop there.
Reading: 95 V
